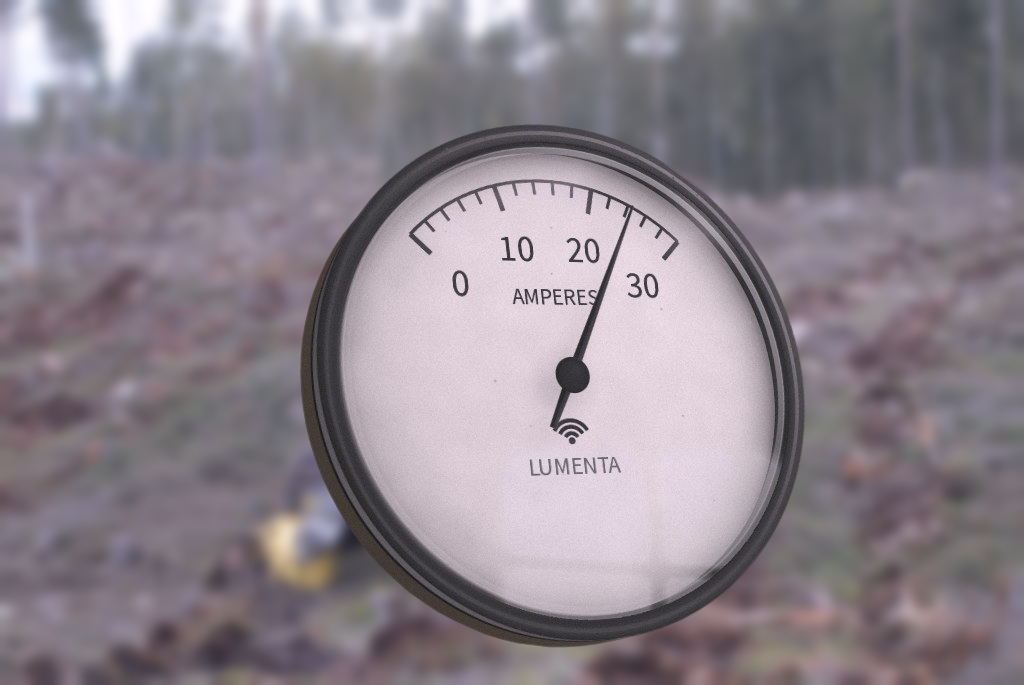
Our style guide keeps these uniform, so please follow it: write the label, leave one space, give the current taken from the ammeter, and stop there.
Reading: 24 A
